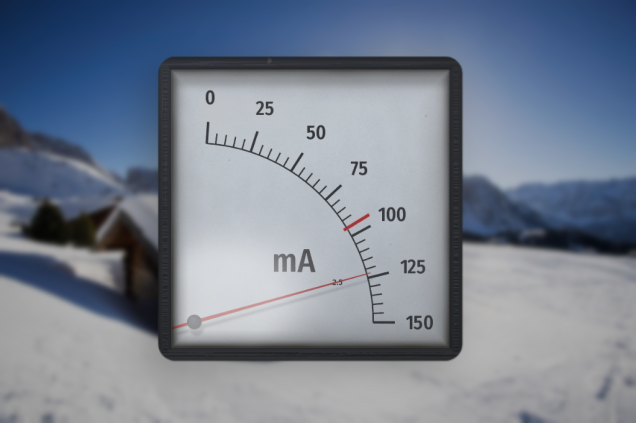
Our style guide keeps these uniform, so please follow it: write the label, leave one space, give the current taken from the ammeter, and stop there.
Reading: 122.5 mA
